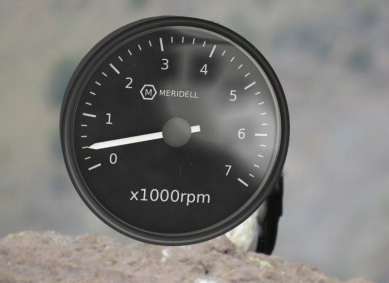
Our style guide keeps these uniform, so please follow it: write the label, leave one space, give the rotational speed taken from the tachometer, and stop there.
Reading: 400 rpm
